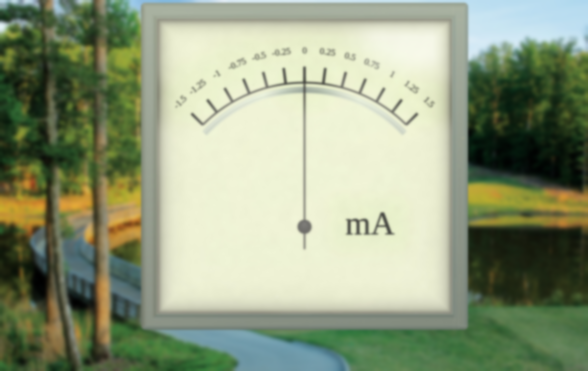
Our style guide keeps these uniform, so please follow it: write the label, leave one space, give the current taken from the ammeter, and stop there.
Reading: 0 mA
